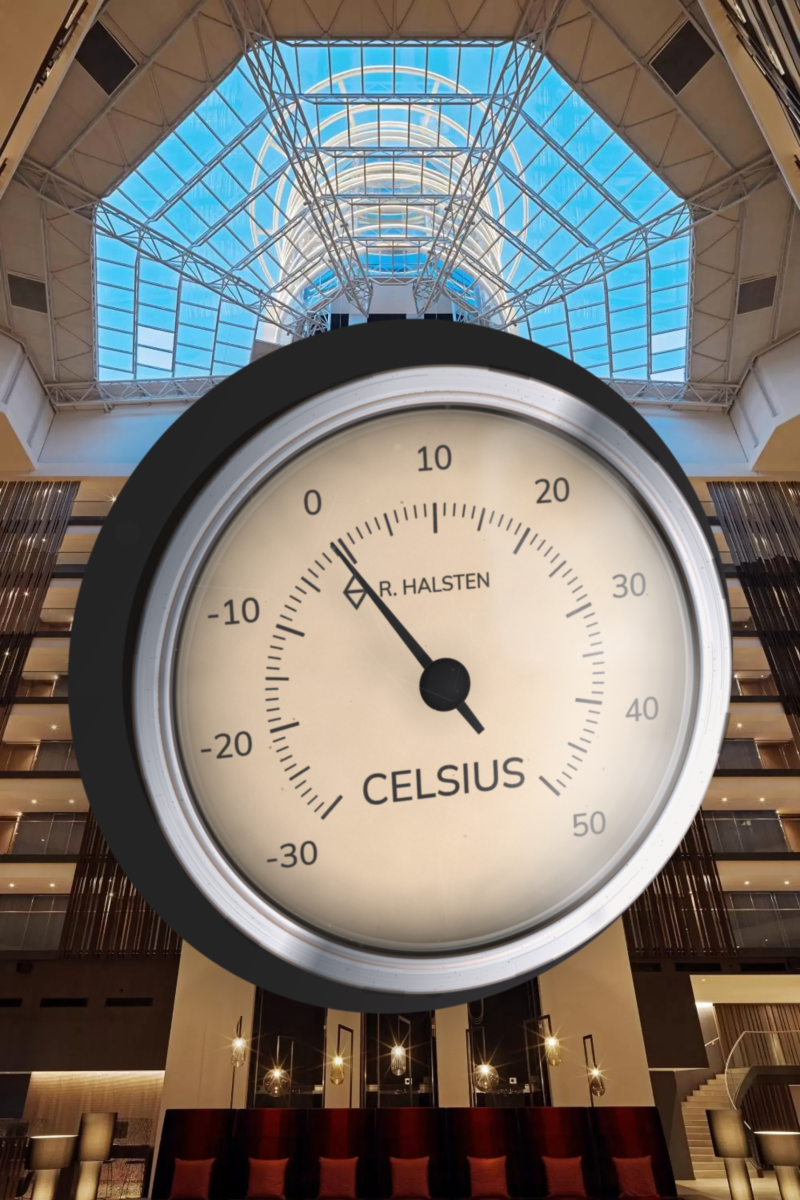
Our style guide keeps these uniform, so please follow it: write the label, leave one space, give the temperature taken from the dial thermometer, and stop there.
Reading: -1 °C
